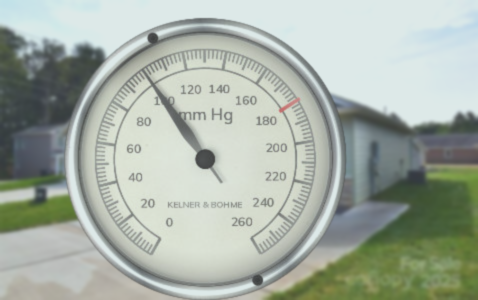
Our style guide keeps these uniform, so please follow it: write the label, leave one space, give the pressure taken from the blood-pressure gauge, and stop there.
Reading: 100 mmHg
